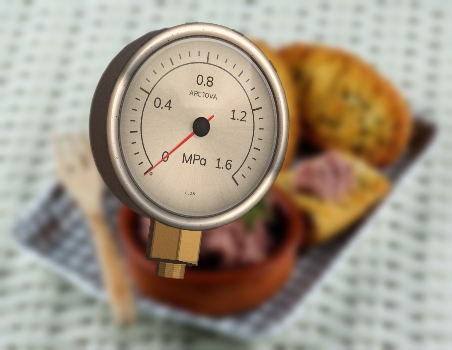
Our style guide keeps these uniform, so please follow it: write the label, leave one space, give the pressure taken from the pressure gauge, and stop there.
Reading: 0 MPa
